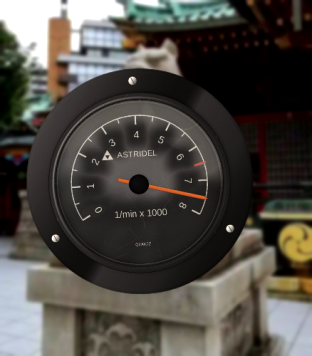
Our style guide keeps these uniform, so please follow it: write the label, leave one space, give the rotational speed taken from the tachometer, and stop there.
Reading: 7500 rpm
